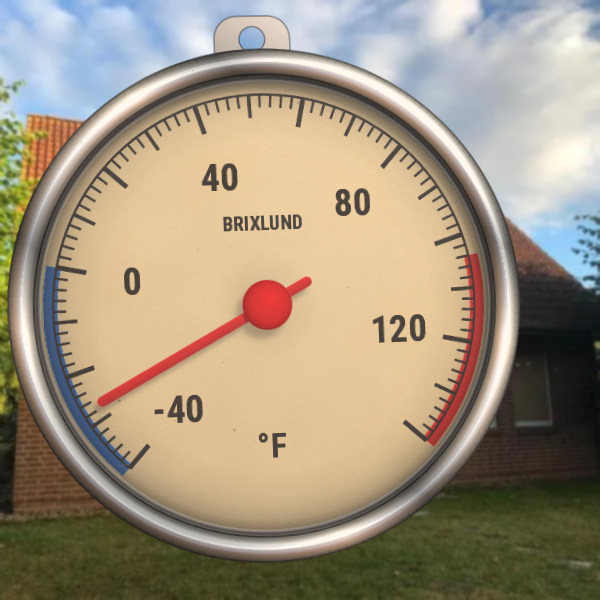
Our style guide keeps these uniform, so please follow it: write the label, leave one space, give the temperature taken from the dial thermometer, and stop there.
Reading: -27 °F
